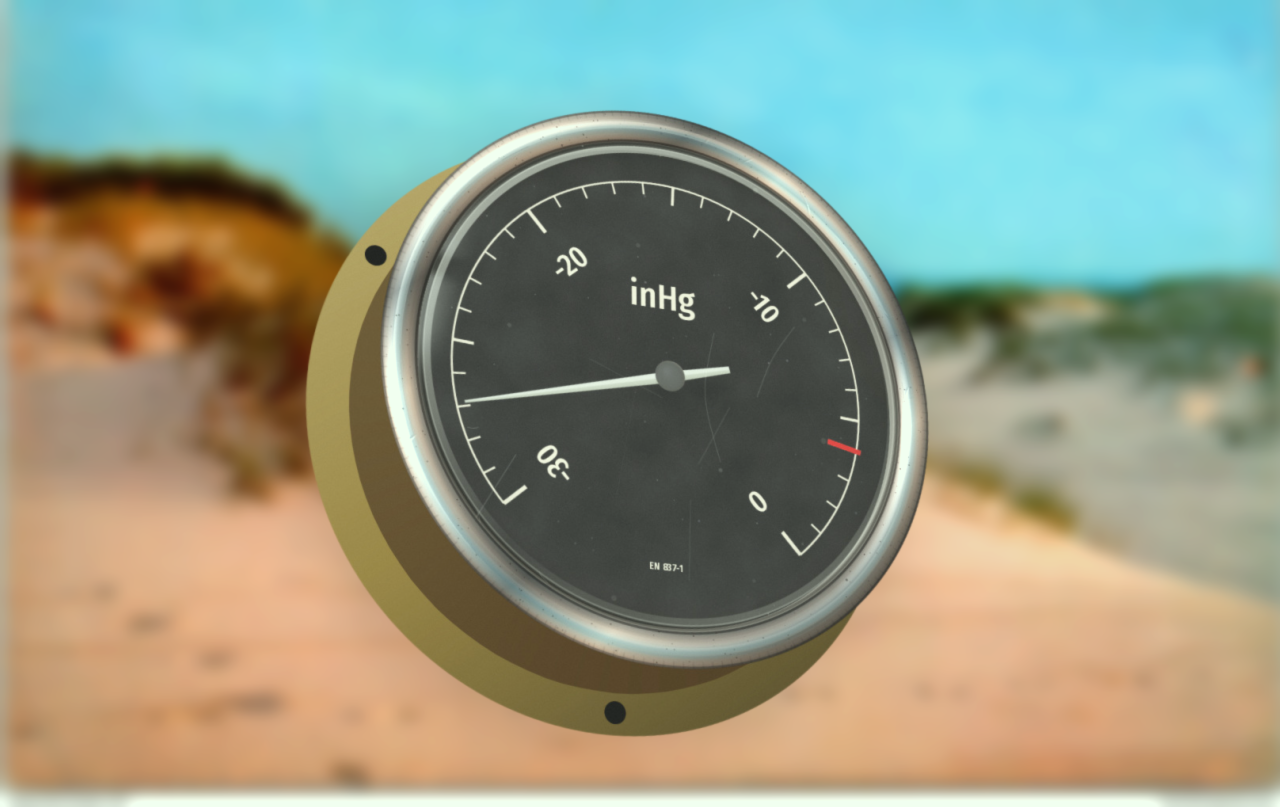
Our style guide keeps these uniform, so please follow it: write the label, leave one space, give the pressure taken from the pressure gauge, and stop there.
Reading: -27 inHg
